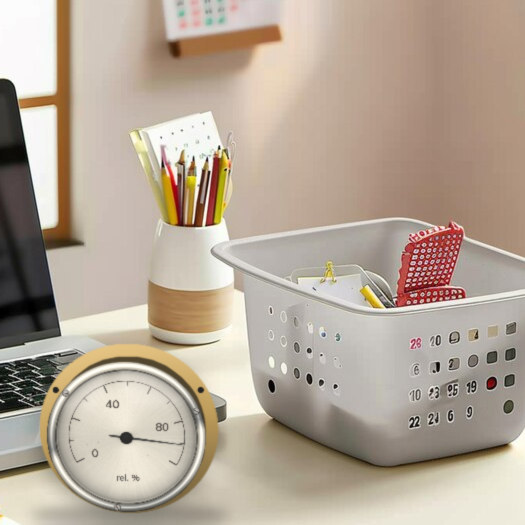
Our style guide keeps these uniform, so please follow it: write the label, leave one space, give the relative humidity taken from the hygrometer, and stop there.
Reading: 90 %
